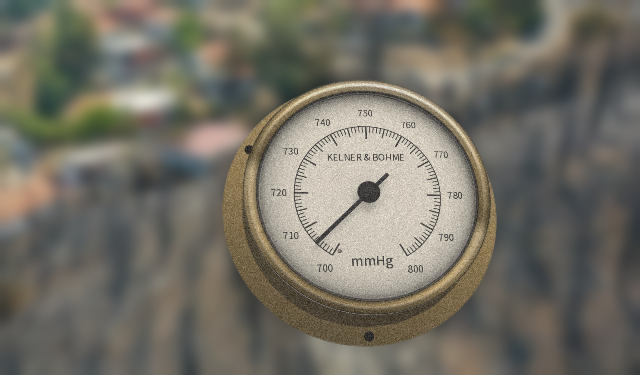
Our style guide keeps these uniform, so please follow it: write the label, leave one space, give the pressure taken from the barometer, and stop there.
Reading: 705 mmHg
